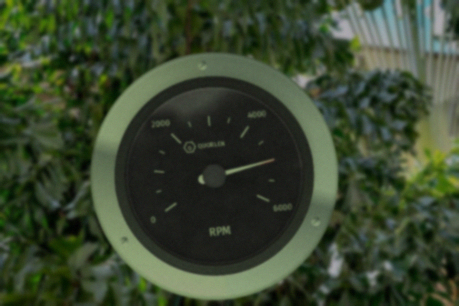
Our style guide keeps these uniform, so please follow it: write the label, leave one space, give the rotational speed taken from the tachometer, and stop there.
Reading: 5000 rpm
